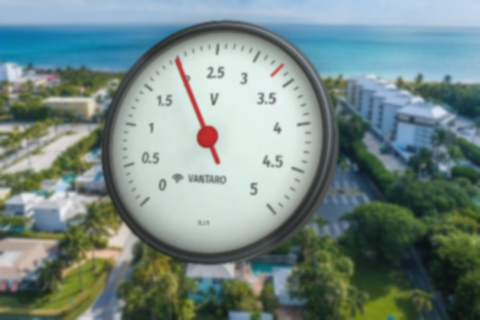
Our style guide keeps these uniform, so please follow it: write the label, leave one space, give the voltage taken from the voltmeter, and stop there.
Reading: 2 V
